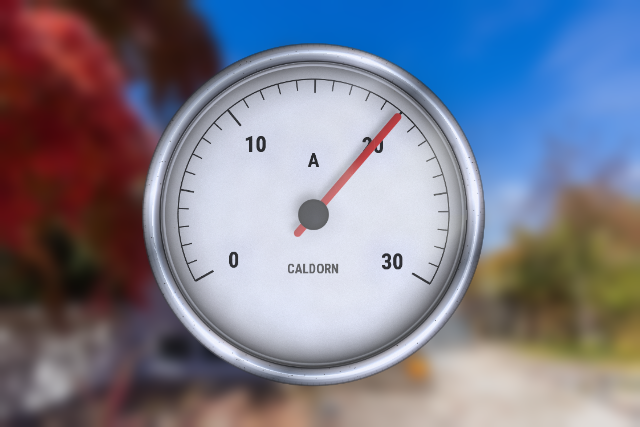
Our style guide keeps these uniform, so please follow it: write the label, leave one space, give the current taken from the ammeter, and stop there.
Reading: 20 A
